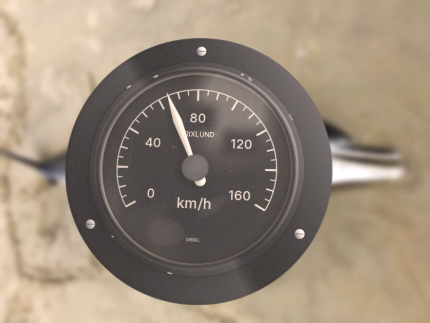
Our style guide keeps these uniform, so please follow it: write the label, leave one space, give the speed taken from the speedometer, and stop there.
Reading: 65 km/h
